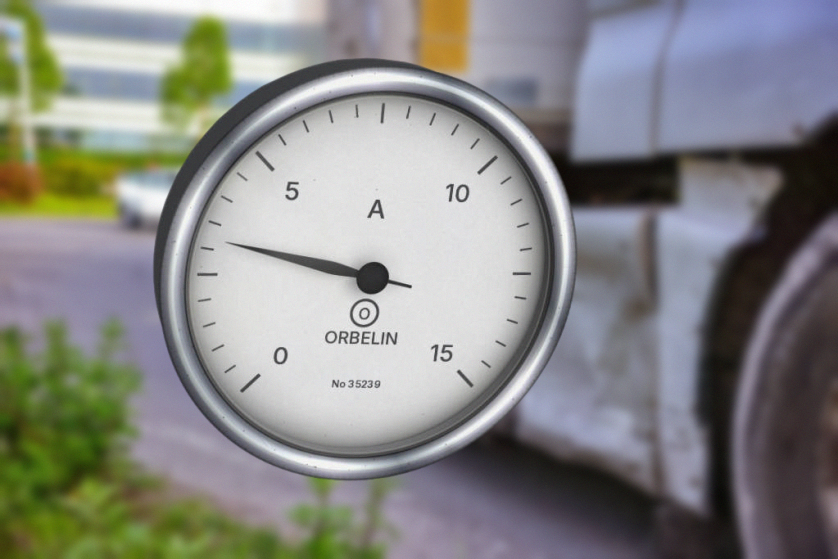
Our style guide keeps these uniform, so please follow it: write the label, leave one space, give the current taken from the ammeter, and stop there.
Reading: 3.25 A
